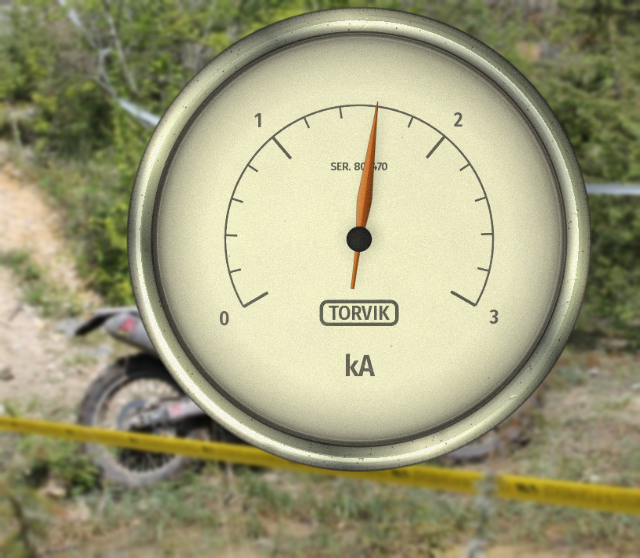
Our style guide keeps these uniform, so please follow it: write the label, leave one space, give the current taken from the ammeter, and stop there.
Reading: 1.6 kA
